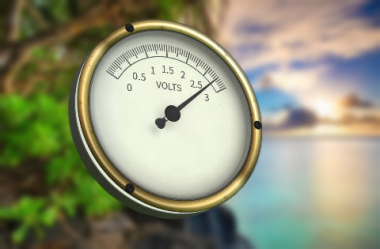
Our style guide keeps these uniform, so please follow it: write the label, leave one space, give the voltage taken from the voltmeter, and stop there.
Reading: 2.75 V
